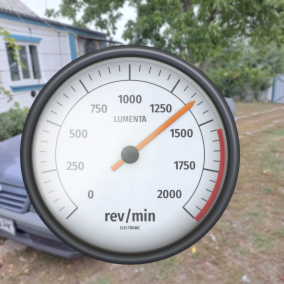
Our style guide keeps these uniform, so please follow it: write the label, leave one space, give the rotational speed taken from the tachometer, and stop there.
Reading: 1375 rpm
